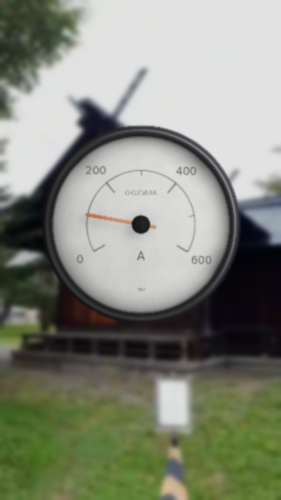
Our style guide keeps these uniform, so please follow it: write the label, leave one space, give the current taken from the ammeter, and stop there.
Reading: 100 A
